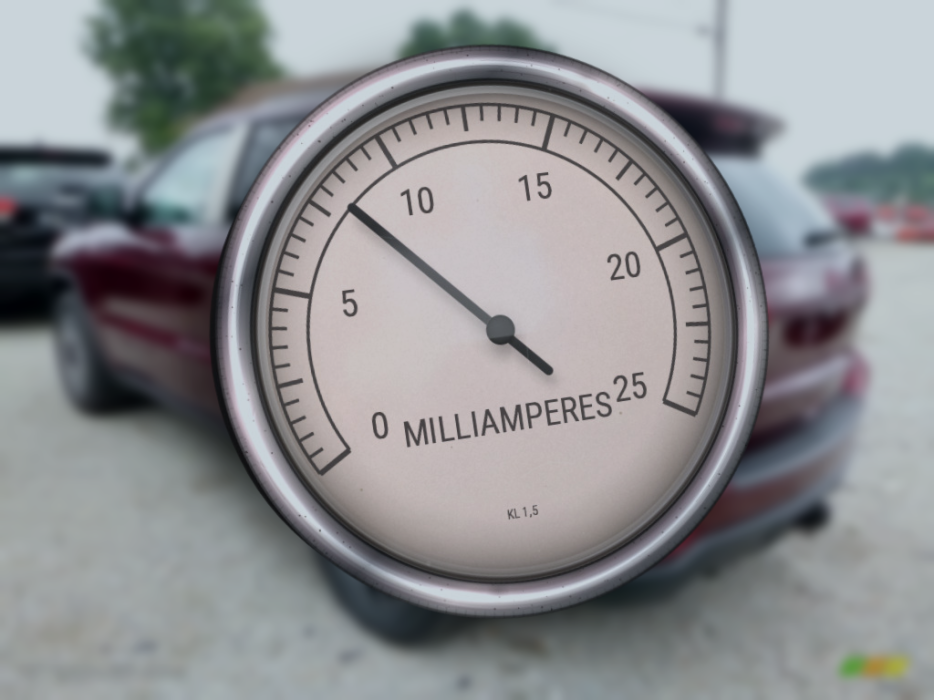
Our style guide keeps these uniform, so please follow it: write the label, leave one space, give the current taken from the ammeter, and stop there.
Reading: 8 mA
